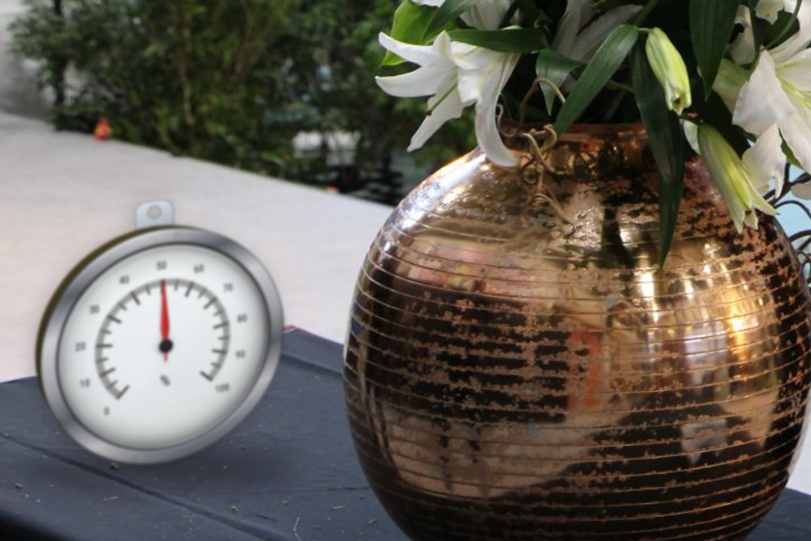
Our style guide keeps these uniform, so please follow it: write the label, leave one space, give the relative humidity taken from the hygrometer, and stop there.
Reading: 50 %
